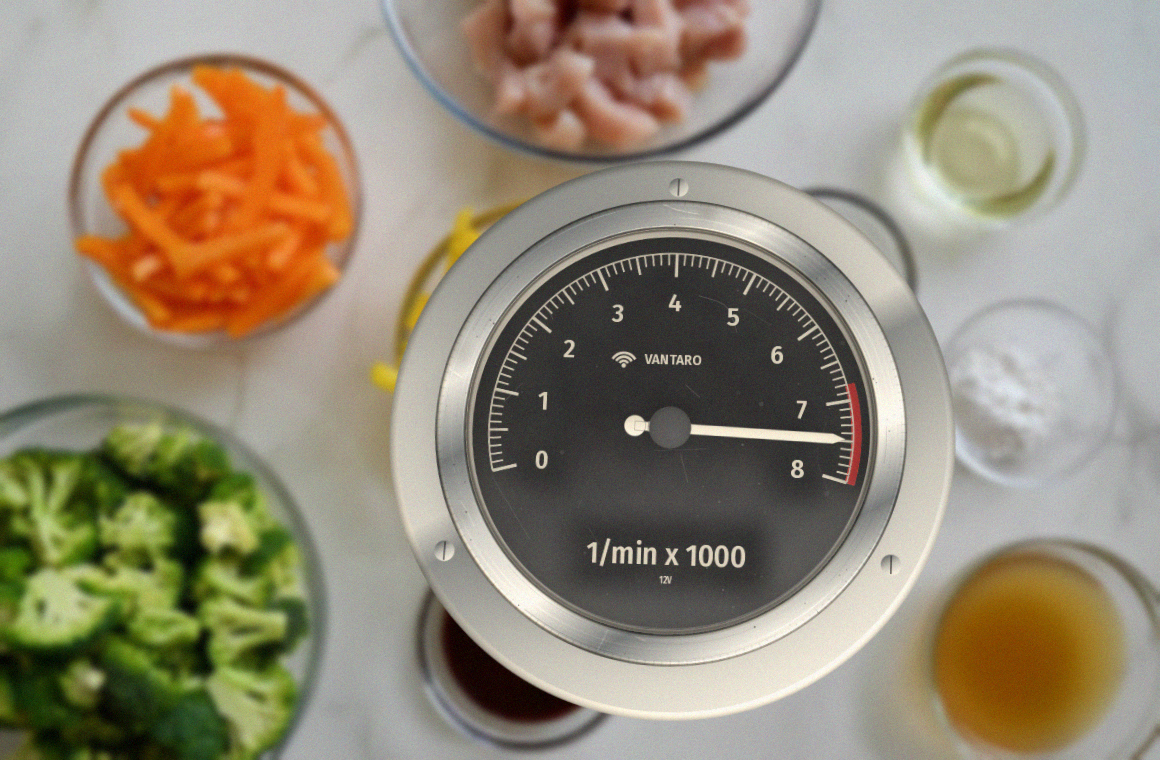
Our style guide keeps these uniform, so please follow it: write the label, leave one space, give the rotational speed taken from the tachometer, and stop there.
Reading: 7500 rpm
